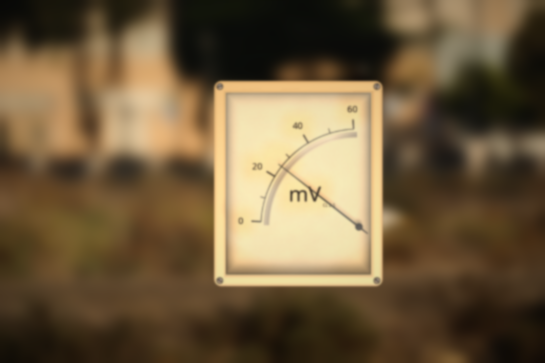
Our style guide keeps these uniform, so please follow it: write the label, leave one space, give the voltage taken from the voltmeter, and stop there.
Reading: 25 mV
